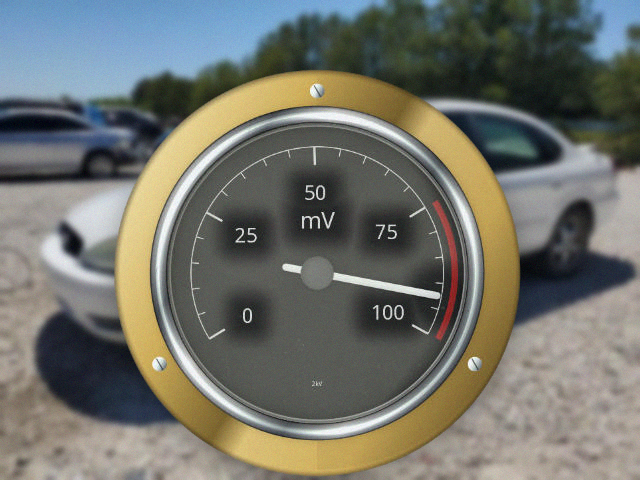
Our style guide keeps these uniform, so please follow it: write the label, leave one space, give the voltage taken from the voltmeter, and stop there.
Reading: 92.5 mV
